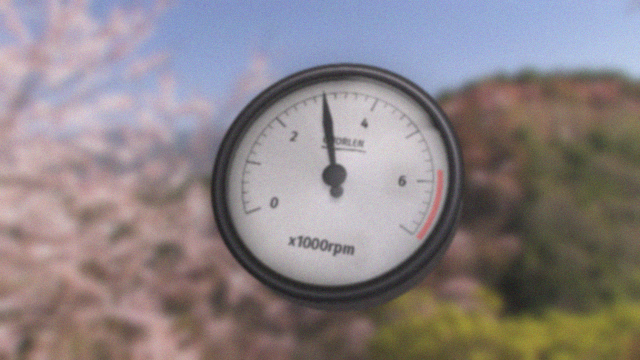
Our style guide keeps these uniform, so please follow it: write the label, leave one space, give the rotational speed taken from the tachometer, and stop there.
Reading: 3000 rpm
